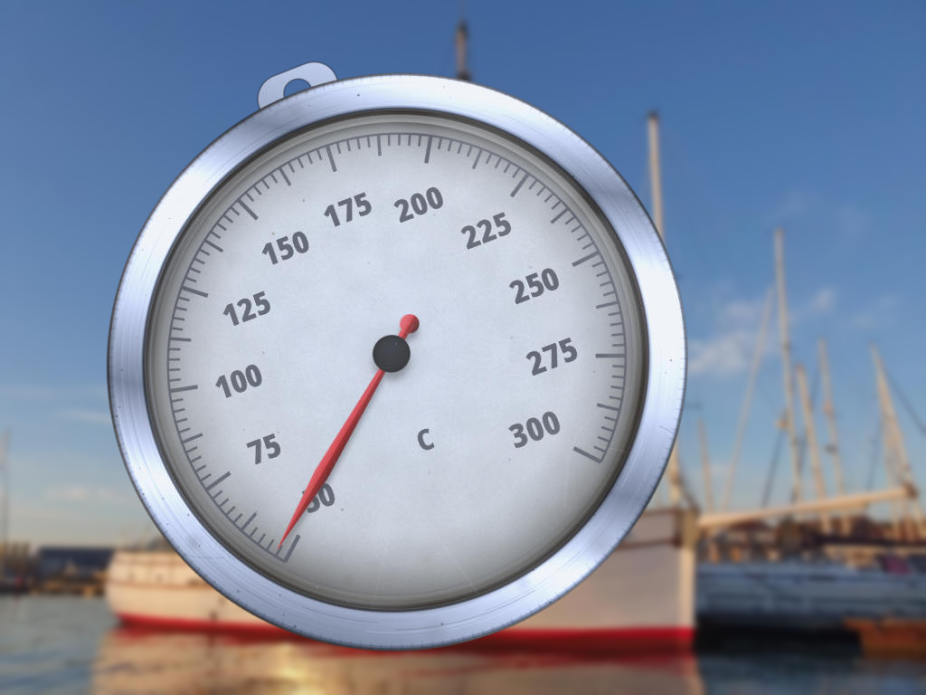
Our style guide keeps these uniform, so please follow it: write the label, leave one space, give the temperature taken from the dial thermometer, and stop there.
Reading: 52.5 °C
